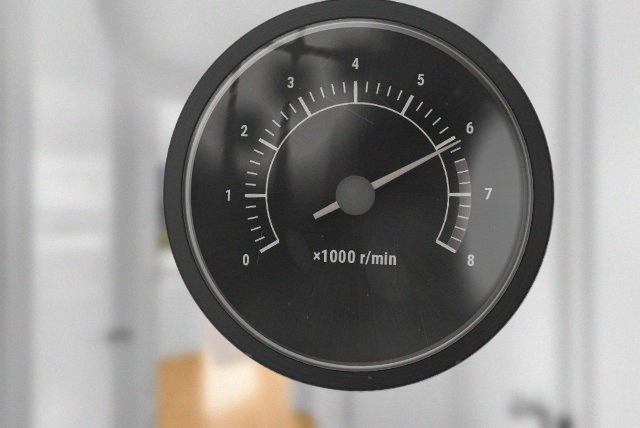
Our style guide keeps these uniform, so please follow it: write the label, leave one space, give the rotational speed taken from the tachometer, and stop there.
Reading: 6100 rpm
